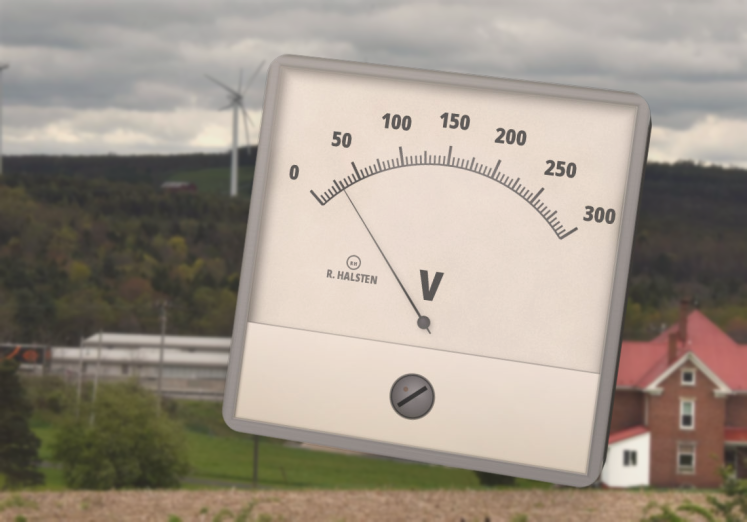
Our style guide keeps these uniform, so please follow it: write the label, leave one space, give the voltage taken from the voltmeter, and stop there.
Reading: 30 V
